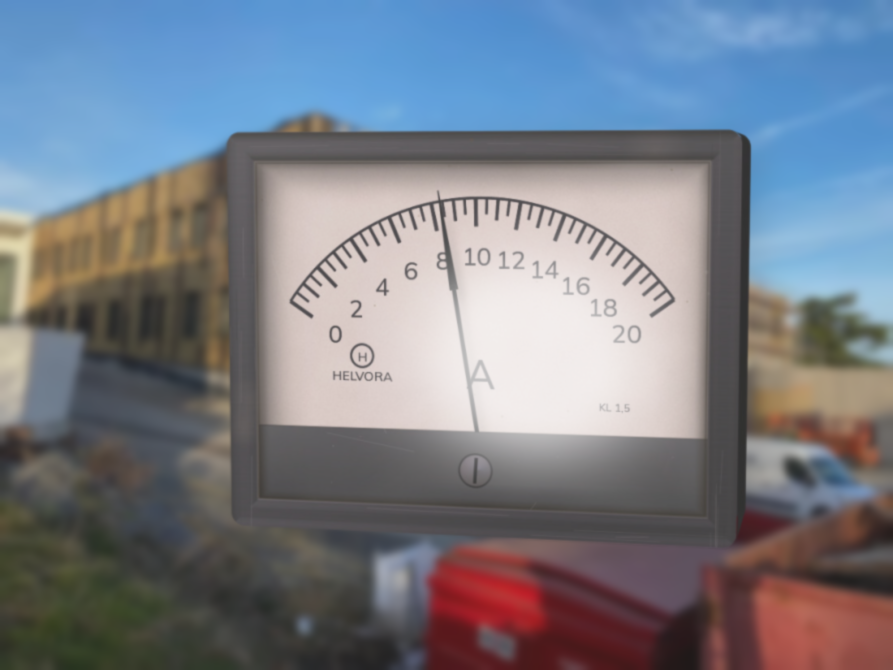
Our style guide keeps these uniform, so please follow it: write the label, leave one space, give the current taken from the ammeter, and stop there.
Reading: 8.5 A
